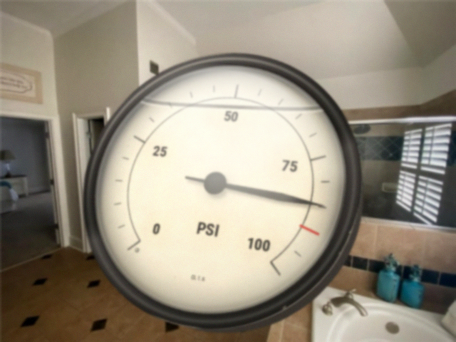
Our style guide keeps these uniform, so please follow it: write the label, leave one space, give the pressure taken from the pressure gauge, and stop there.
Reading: 85 psi
